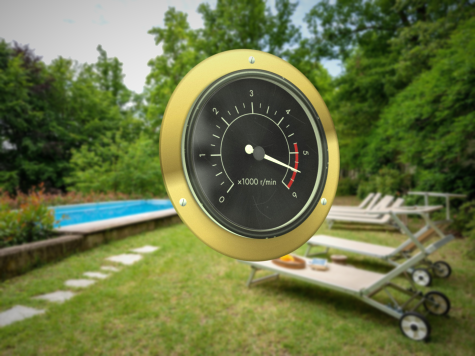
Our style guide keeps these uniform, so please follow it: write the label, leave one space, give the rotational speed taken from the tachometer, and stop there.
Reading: 5500 rpm
